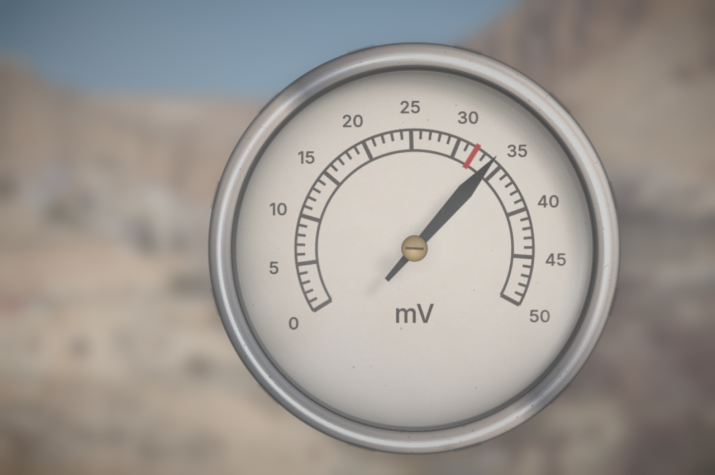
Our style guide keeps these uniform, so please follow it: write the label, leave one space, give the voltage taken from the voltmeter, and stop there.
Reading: 34 mV
